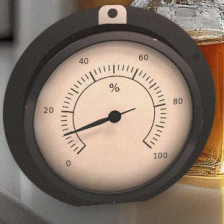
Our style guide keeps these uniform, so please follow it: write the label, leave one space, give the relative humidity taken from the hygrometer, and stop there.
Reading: 10 %
